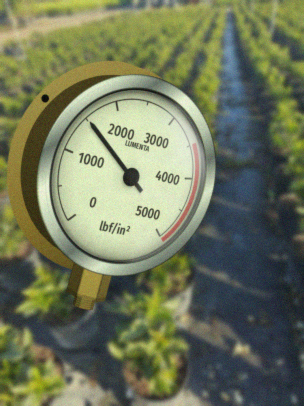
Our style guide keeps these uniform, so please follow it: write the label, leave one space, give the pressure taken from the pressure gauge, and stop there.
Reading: 1500 psi
